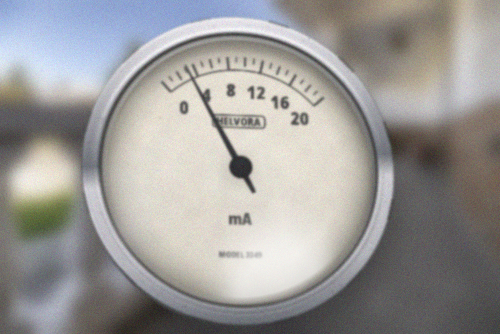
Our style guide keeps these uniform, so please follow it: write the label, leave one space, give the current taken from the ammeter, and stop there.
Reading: 3 mA
